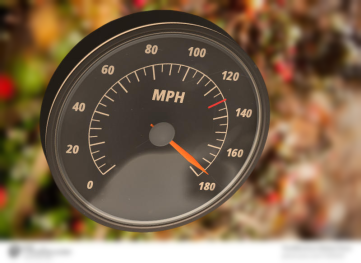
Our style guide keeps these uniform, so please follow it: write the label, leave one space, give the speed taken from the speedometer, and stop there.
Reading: 175 mph
